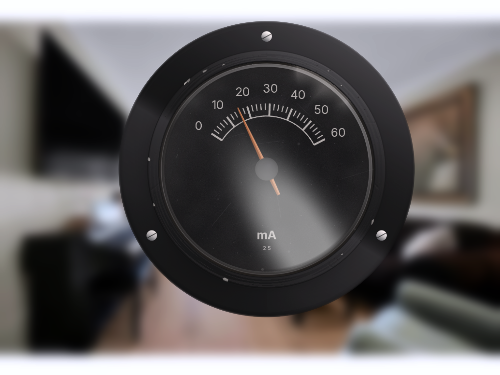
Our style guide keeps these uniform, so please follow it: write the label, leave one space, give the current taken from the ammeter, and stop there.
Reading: 16 mA
